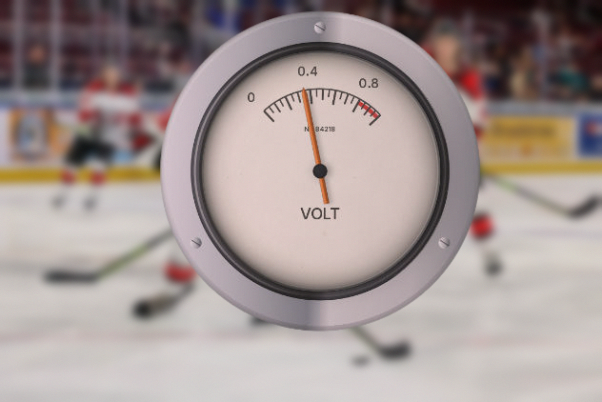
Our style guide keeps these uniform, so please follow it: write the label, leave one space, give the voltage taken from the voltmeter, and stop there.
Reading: 0.35 V
